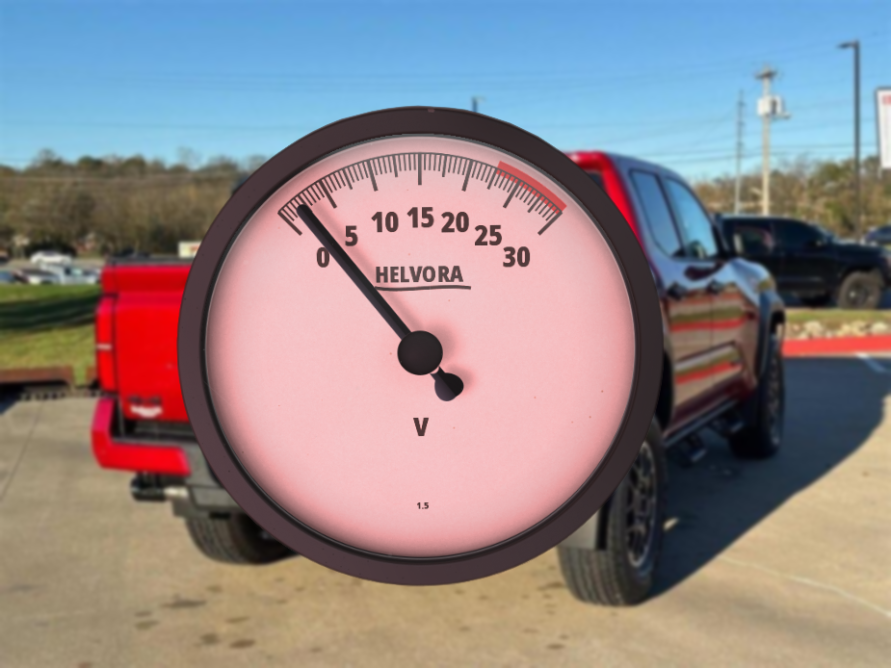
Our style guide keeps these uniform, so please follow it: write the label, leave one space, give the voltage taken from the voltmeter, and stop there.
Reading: 2 V
